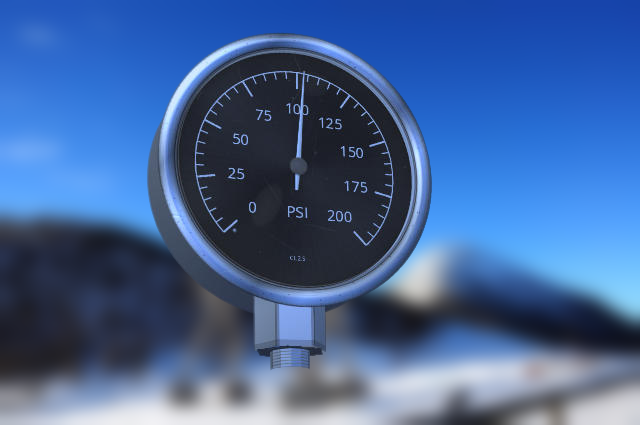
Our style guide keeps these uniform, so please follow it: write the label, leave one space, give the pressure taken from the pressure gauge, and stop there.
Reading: 102.5 psi
